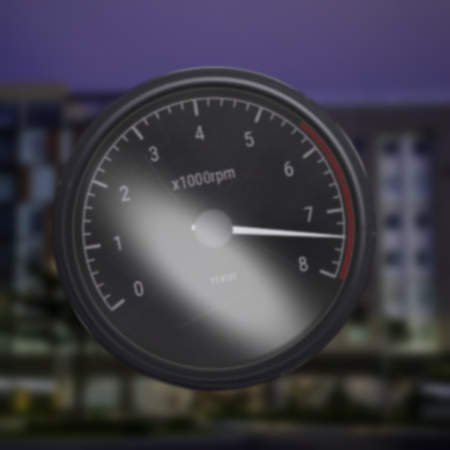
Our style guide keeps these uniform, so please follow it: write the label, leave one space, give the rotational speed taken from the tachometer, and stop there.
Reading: 7400 rpm
